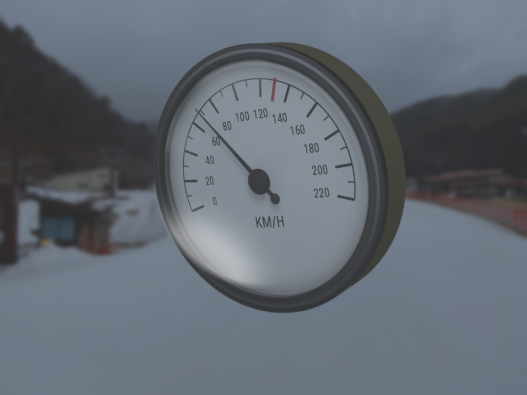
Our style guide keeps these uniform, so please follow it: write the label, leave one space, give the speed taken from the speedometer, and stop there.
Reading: 70 km/h
